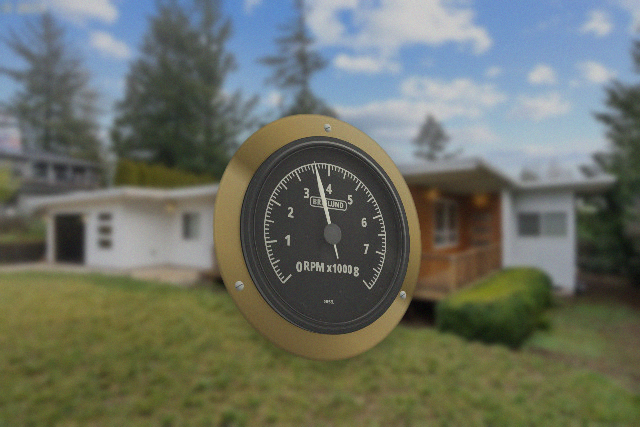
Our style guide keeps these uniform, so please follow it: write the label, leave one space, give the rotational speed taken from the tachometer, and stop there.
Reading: 3500 rpm
